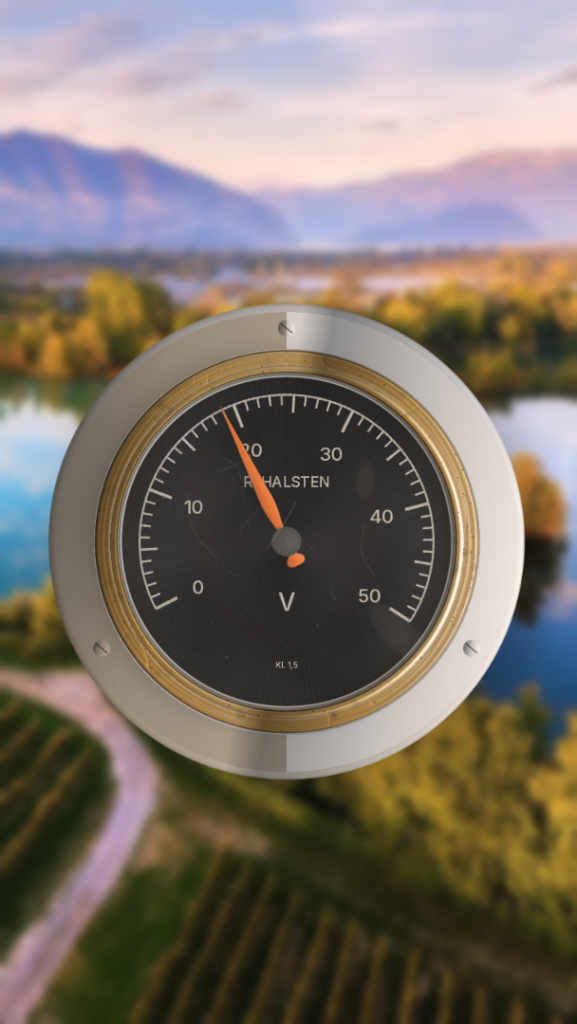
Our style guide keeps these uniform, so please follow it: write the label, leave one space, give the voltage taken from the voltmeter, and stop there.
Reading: 19 V
